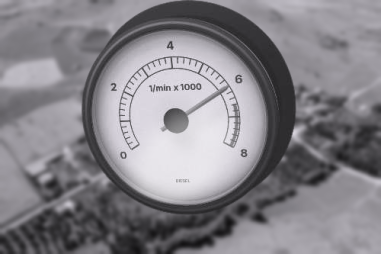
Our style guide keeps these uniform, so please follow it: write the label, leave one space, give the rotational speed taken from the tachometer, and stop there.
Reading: 6000 rpm
